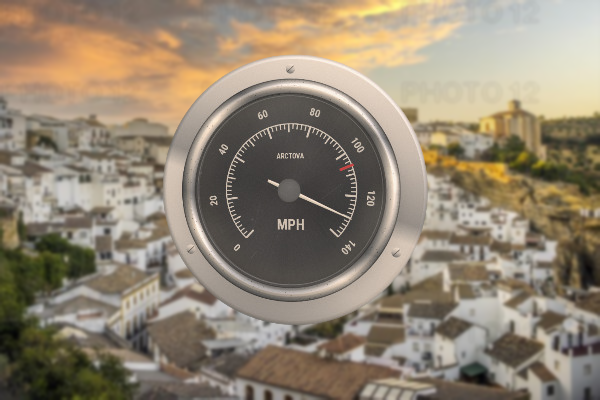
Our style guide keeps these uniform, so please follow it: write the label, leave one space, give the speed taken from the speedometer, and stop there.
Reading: 130 mph
